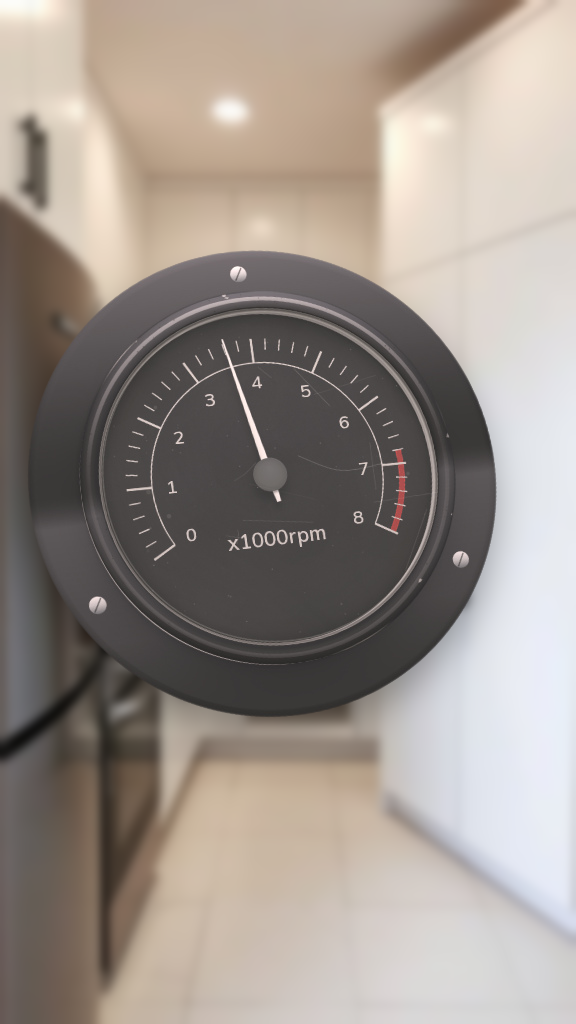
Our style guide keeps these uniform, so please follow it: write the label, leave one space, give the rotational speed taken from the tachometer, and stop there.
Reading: 3600 rpm
